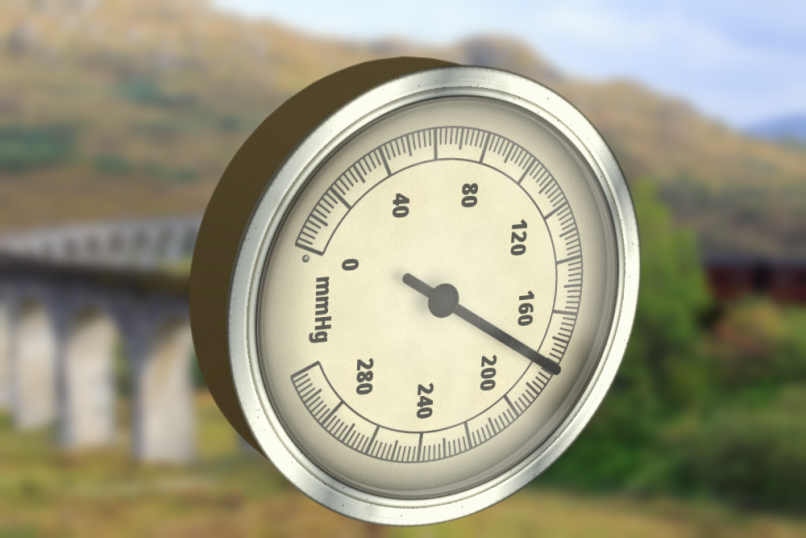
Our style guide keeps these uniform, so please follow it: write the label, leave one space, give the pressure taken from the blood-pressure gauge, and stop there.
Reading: 180 mmHg
